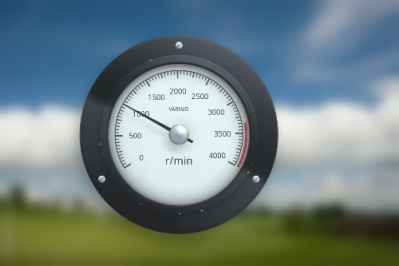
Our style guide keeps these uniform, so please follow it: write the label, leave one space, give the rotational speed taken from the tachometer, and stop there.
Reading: 1000 rpm
